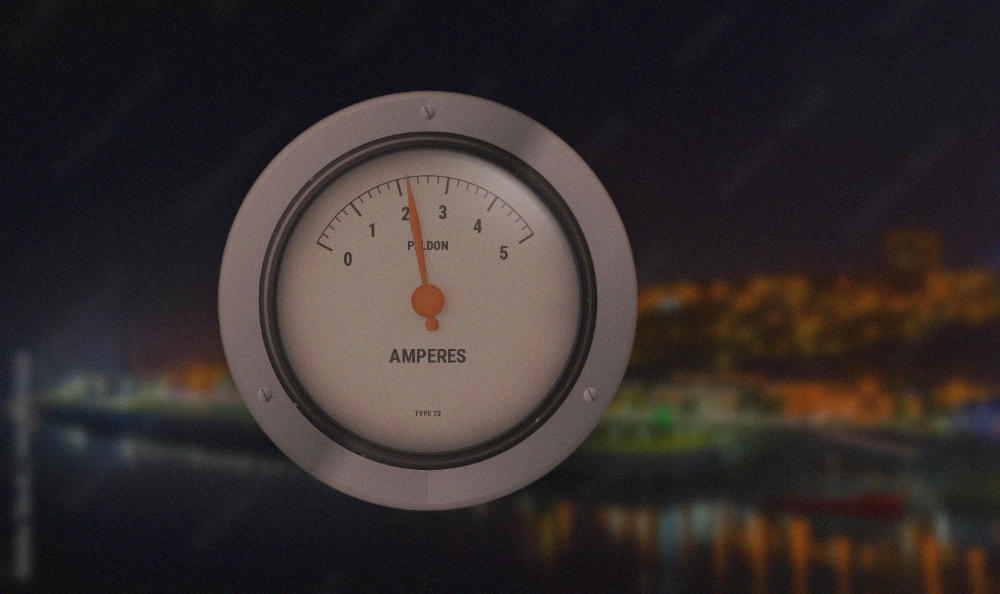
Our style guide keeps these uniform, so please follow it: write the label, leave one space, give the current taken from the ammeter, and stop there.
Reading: 2.2 A
